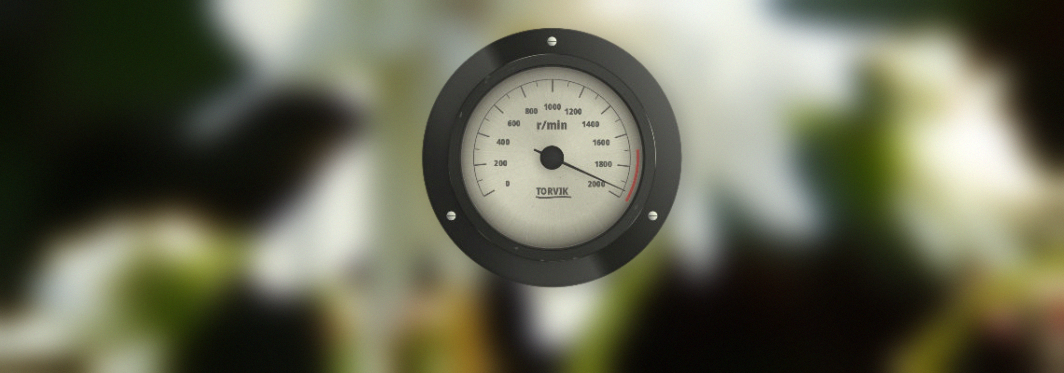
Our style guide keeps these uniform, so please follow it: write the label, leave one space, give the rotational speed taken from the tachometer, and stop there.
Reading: 1950 rpm
